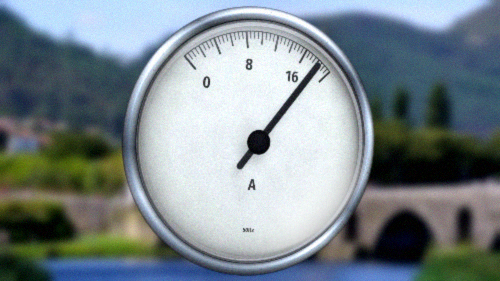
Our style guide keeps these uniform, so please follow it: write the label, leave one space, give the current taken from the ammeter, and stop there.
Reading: 18 A
